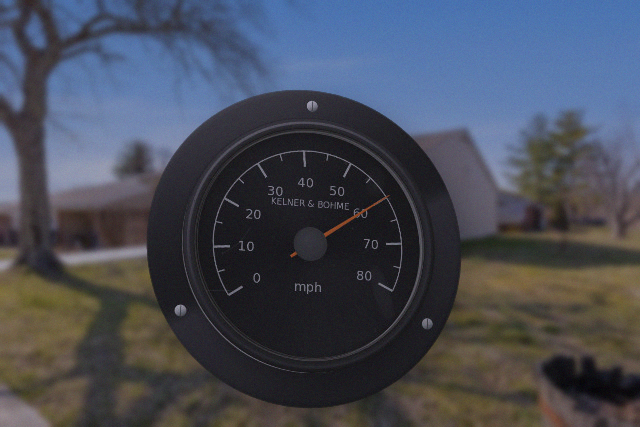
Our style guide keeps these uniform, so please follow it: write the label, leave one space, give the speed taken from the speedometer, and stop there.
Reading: 60 mph
